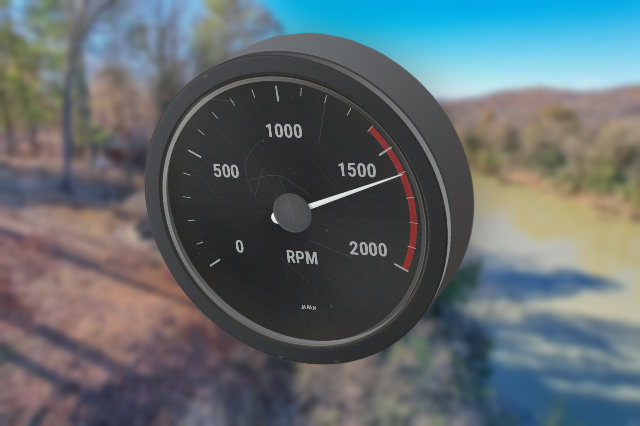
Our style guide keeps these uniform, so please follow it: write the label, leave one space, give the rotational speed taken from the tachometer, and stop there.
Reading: 1600 rpm
